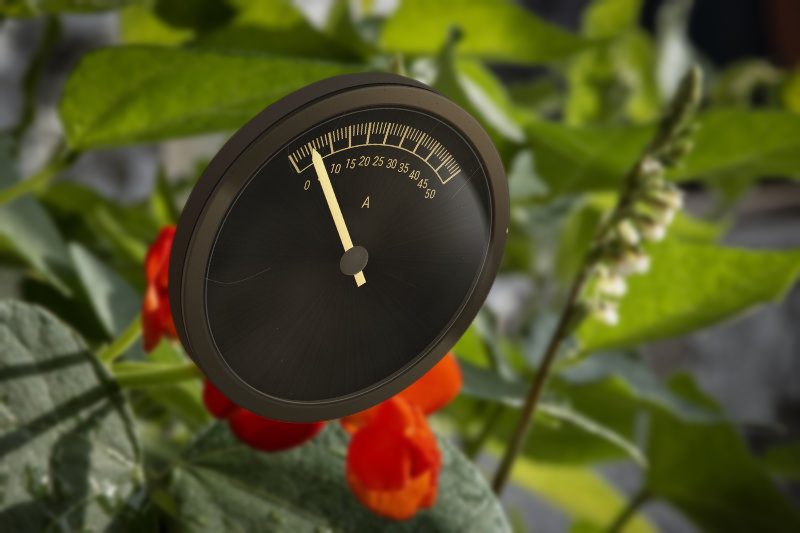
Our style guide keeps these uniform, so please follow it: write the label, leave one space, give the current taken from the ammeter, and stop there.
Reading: 5 A
